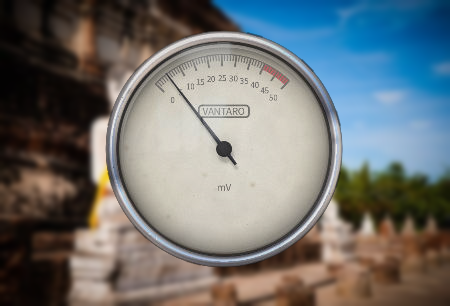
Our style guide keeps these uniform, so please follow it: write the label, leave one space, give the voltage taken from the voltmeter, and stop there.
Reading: 5 mV
